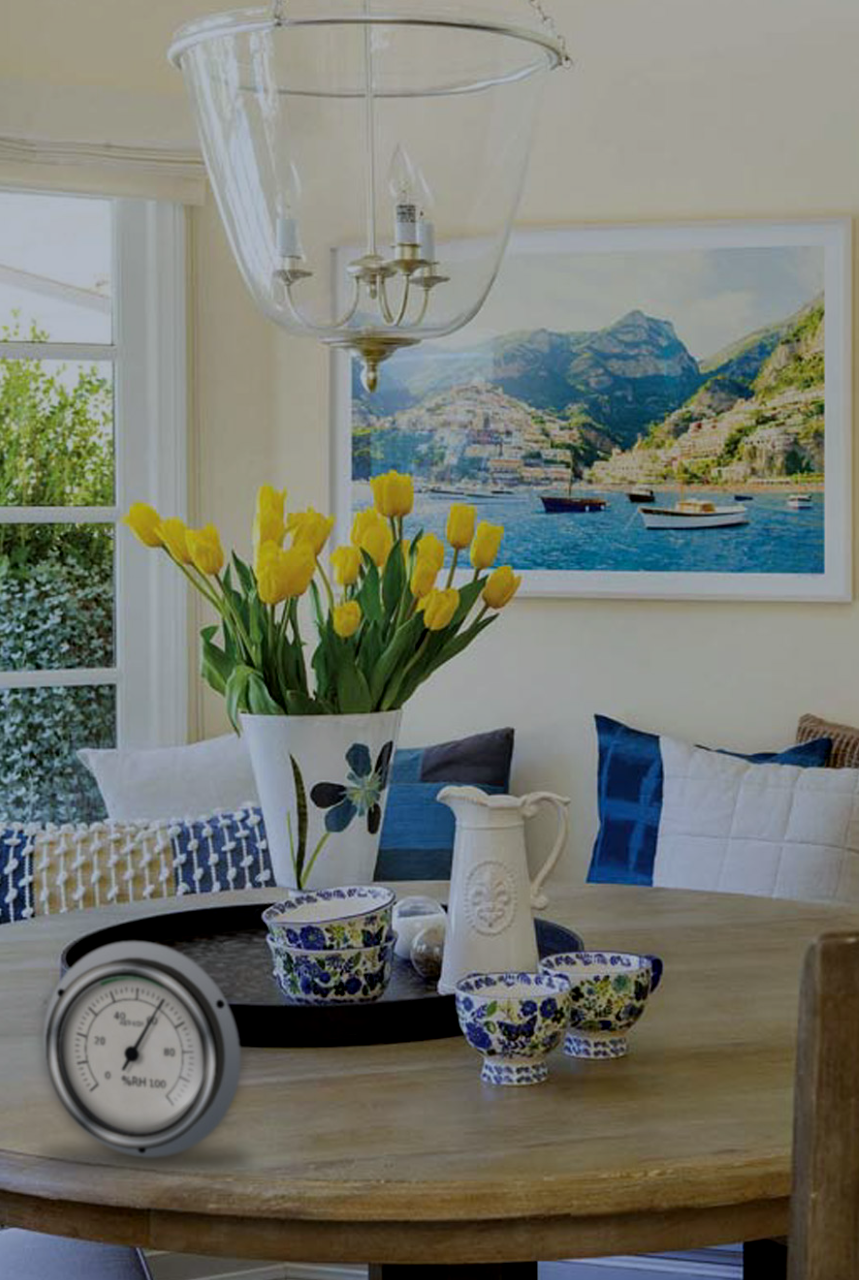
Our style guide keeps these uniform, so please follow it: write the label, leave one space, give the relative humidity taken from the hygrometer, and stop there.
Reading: 60 %
